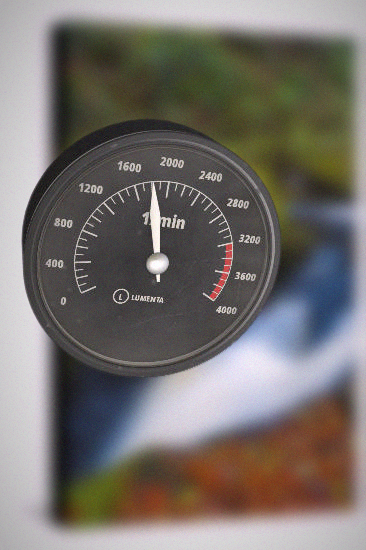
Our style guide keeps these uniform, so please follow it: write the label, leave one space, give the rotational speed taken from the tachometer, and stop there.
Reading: 1800 rpm
